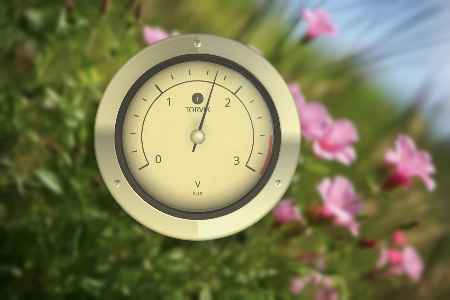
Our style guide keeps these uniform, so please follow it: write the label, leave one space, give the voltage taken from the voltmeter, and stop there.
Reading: 1.7 V
